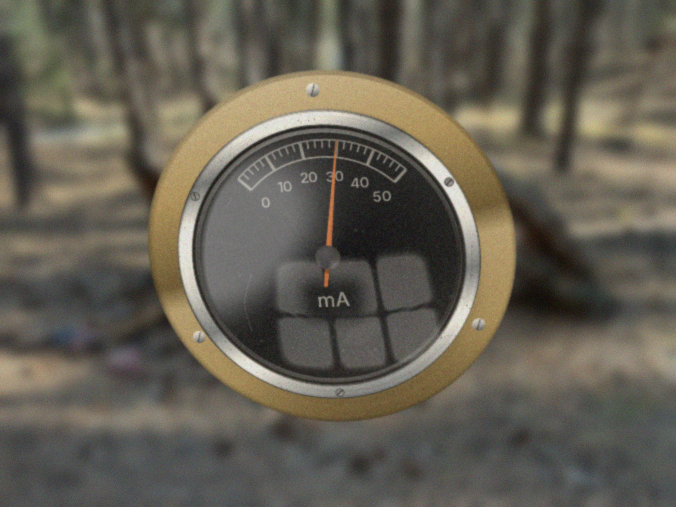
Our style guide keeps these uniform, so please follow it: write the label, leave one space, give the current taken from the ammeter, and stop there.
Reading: 30 mA
